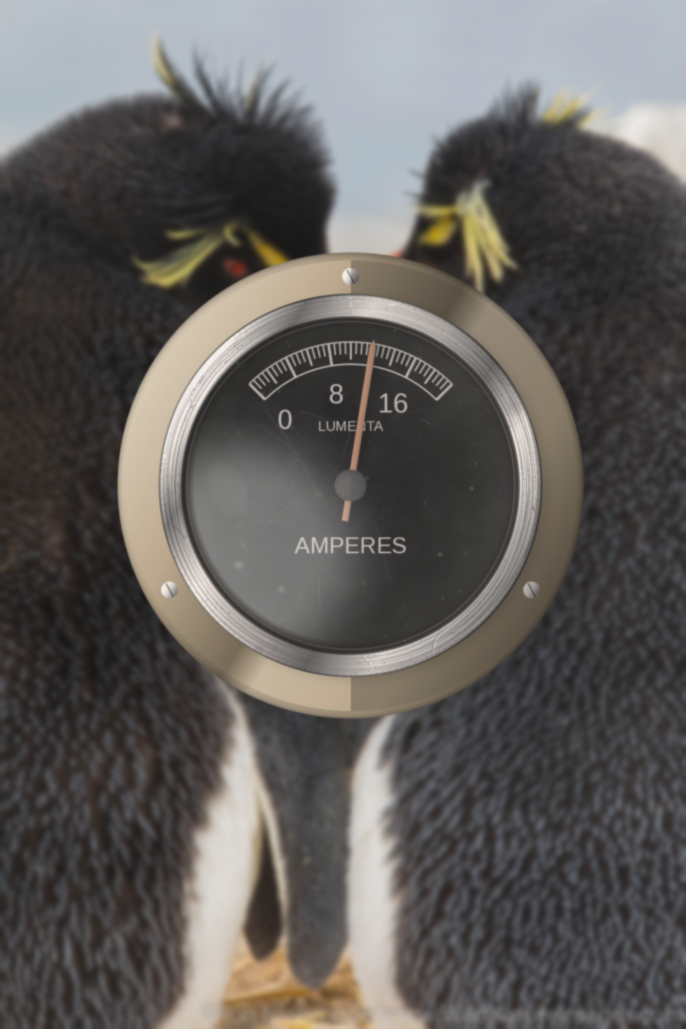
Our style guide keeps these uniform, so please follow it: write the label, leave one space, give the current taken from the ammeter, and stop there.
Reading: 12 A
